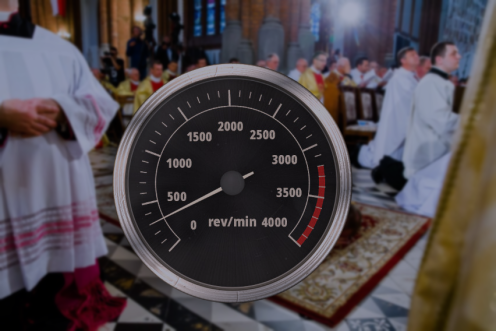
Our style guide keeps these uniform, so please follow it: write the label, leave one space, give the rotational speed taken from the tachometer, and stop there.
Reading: 300 rpm
